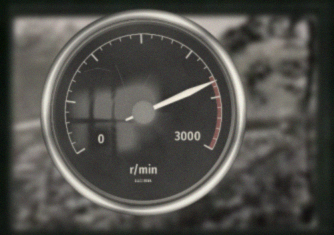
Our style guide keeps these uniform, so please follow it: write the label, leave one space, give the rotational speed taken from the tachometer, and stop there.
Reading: 2350 rpm
